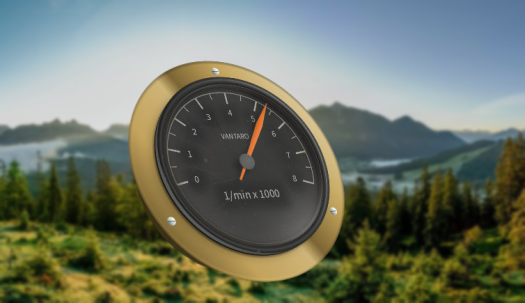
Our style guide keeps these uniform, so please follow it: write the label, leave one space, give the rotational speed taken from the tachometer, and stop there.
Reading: 5250 rpm
